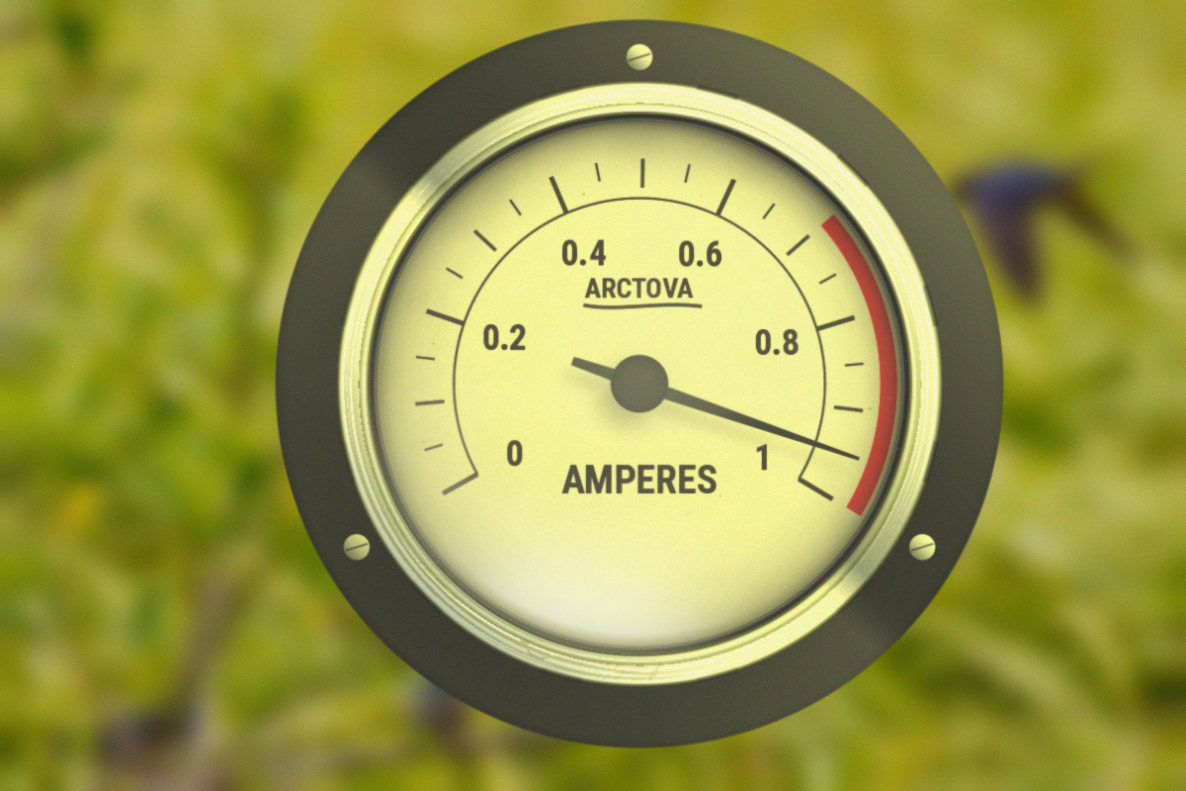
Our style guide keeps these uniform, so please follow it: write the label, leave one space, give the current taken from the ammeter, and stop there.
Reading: 0.95 A
